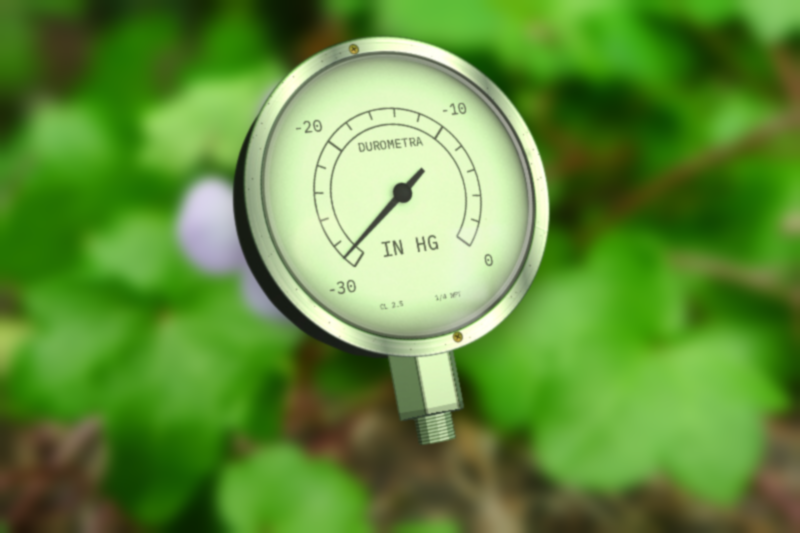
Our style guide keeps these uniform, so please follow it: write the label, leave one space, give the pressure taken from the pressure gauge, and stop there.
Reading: -29 inHg
